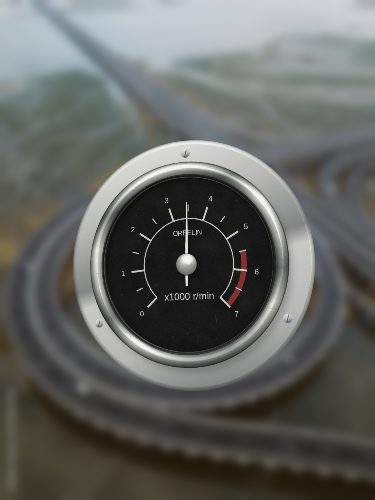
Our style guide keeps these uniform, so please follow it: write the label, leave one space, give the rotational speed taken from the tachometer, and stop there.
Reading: 3500 rpm
